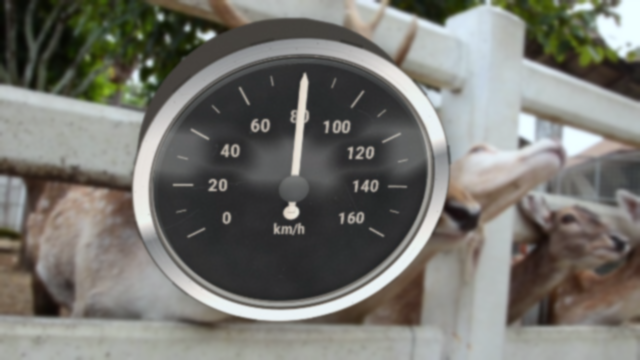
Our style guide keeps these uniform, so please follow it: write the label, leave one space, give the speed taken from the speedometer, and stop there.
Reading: 80 km/h
